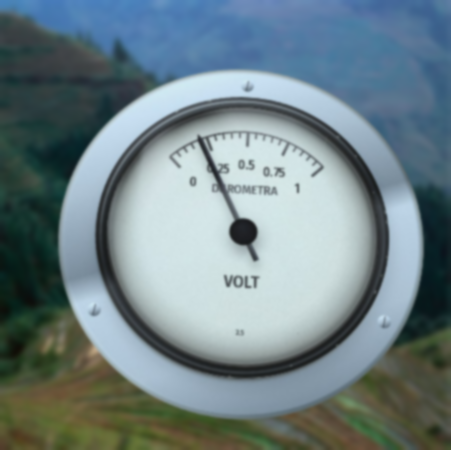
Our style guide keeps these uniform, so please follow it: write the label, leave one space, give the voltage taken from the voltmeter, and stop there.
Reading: 0.2 V
